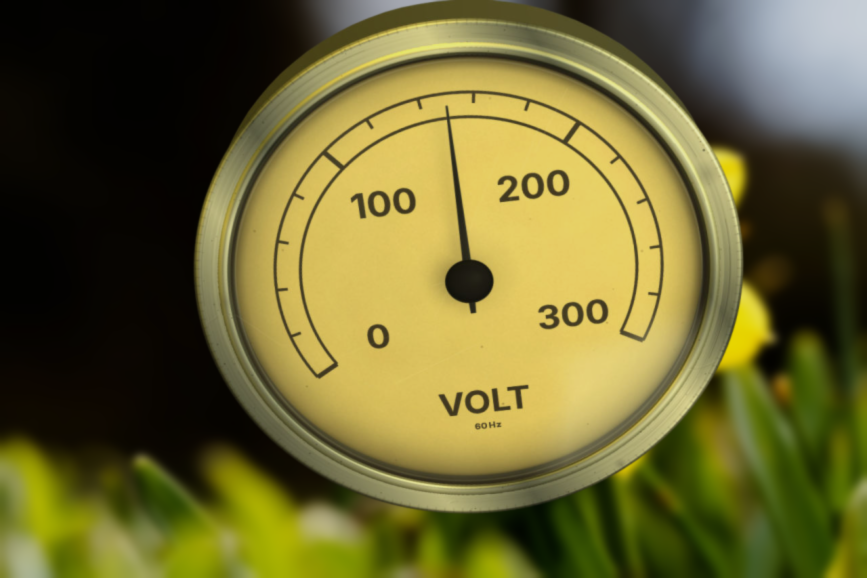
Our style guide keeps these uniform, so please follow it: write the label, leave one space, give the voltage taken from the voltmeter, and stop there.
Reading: 150 V
